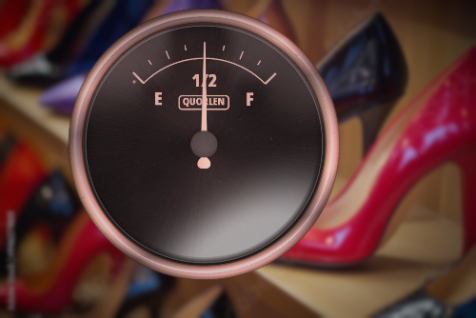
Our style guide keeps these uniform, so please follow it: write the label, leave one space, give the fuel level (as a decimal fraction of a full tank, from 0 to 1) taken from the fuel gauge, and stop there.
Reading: 0.5
